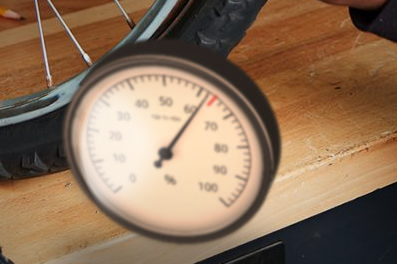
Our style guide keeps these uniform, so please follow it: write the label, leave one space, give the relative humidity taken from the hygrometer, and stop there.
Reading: 62 %
